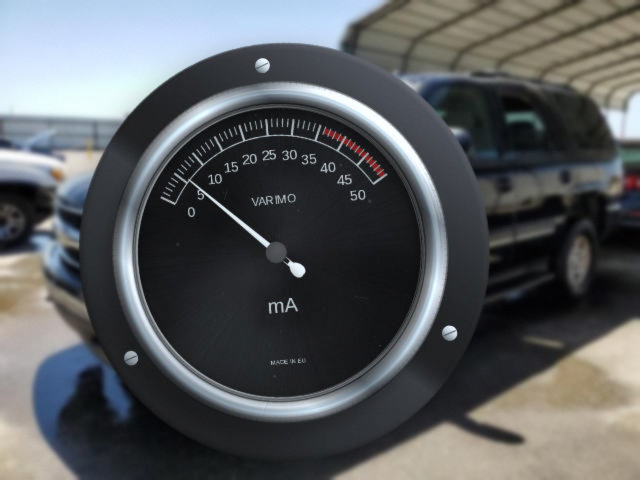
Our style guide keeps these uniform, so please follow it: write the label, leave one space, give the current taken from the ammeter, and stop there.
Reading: 6 mA
